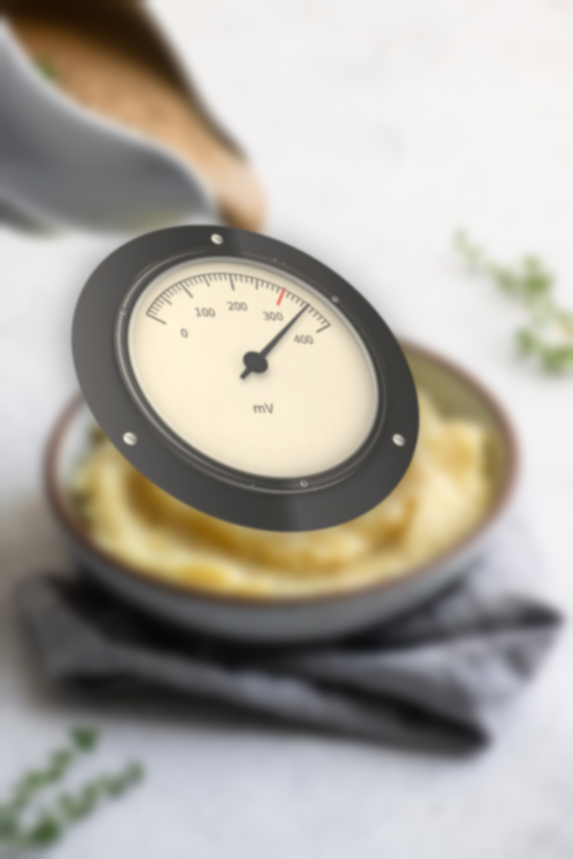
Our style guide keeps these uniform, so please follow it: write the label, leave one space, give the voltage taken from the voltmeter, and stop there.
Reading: 350 mV
